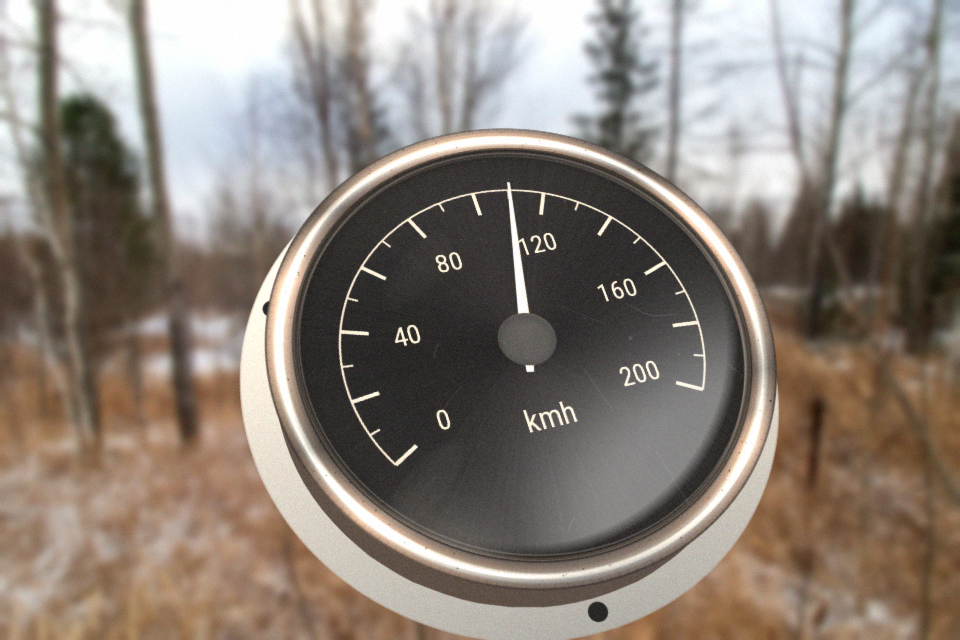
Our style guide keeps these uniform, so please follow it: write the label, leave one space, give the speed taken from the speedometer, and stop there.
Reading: 110 km/h
